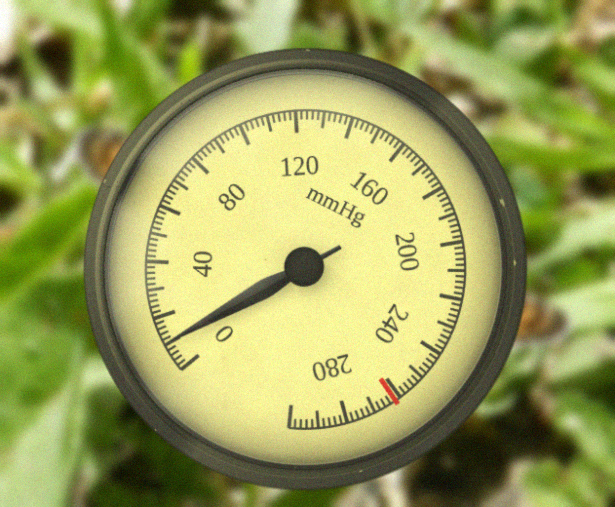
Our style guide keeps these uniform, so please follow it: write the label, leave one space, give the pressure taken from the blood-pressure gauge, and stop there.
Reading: 10 mmHg
